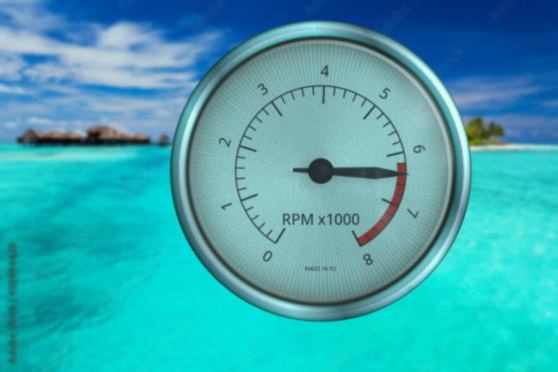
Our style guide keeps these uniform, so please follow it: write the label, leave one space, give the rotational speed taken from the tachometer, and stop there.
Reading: 6400 rpm
